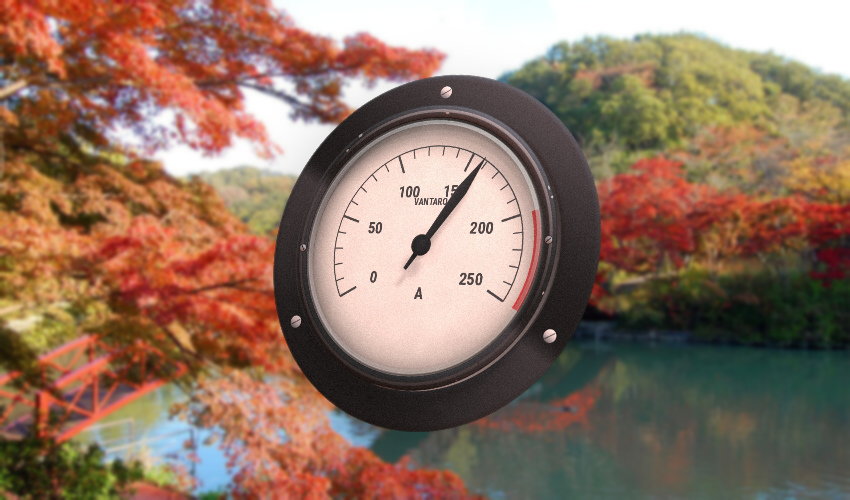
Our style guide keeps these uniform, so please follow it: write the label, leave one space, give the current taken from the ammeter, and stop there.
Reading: 160 A
